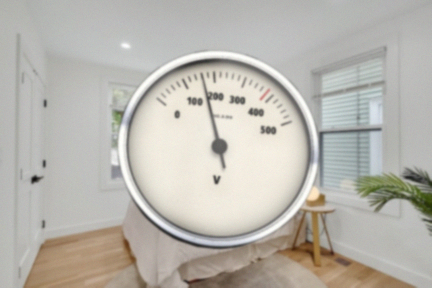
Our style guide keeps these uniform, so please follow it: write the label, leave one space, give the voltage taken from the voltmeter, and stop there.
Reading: 160 V
